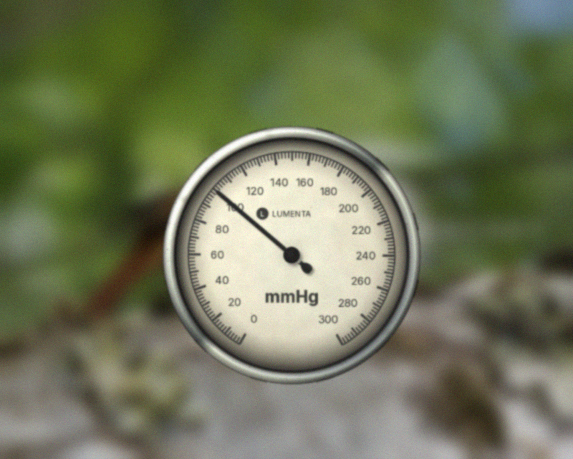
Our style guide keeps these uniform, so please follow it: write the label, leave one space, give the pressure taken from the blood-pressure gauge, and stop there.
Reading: 100 mmHg
